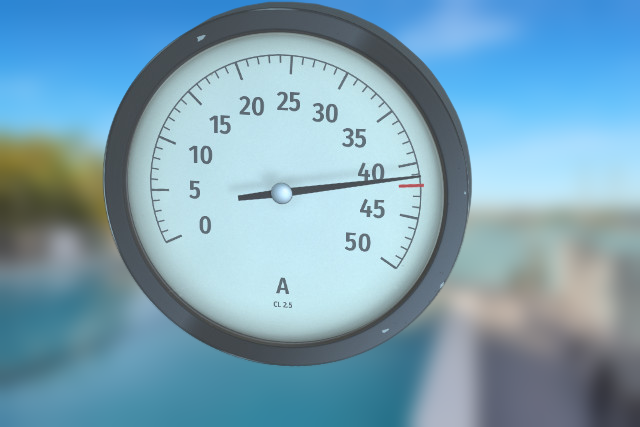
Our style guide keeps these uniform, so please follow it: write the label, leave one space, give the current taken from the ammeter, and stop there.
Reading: 41 A
